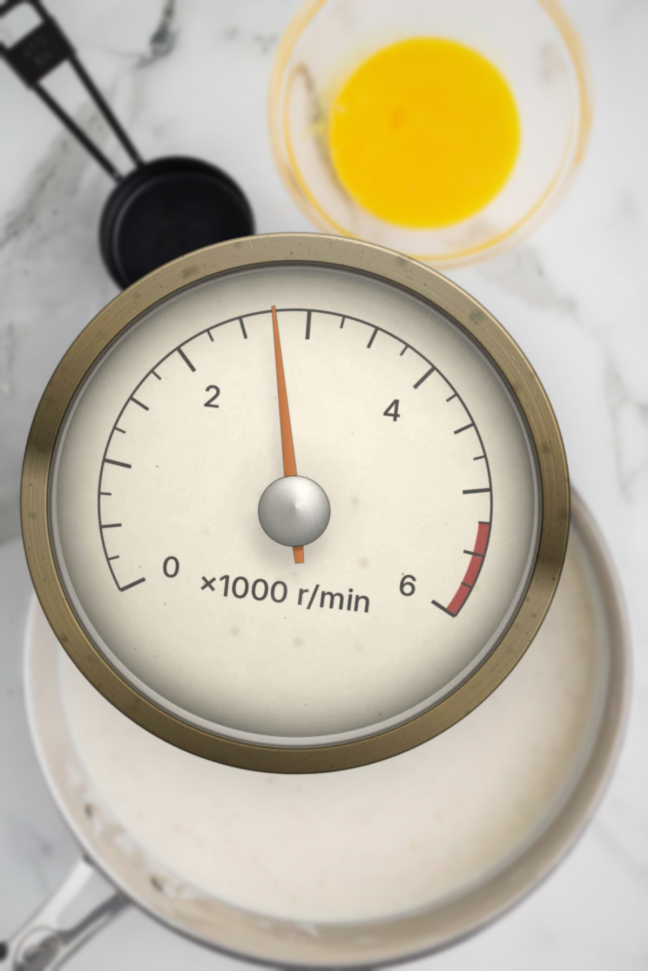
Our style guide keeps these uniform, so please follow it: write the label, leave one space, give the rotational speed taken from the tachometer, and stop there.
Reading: 2750 rpm
